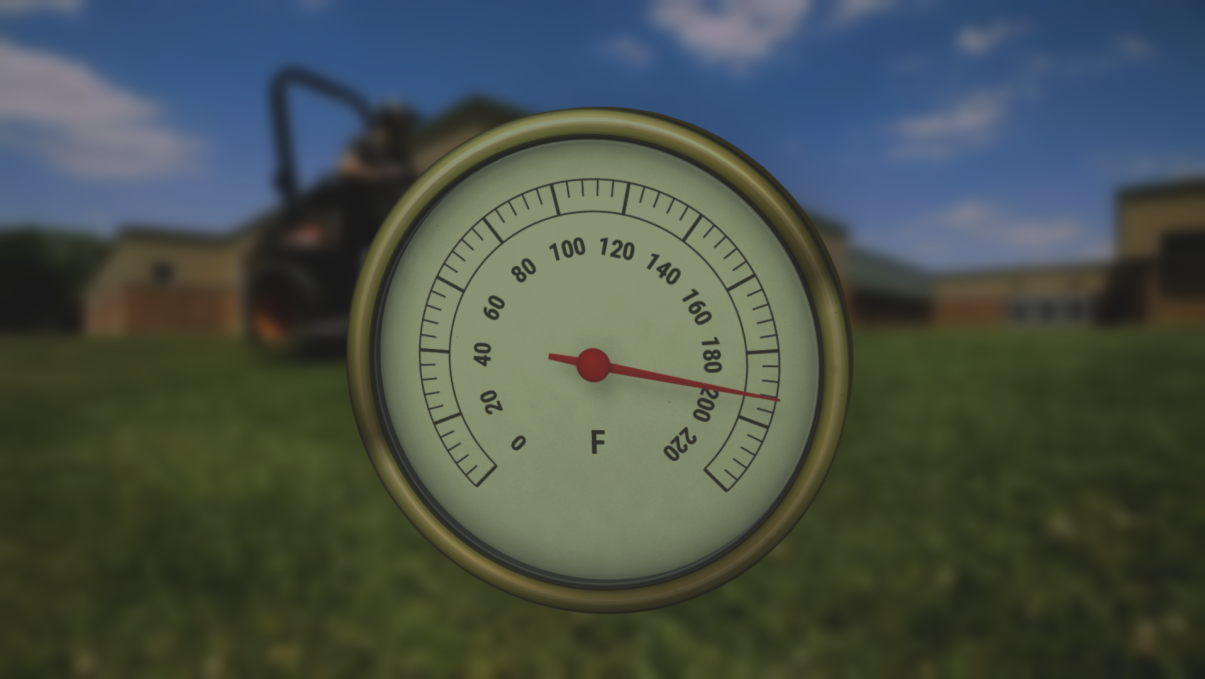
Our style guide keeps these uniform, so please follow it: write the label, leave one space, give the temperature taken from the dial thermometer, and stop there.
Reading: 192 °F
